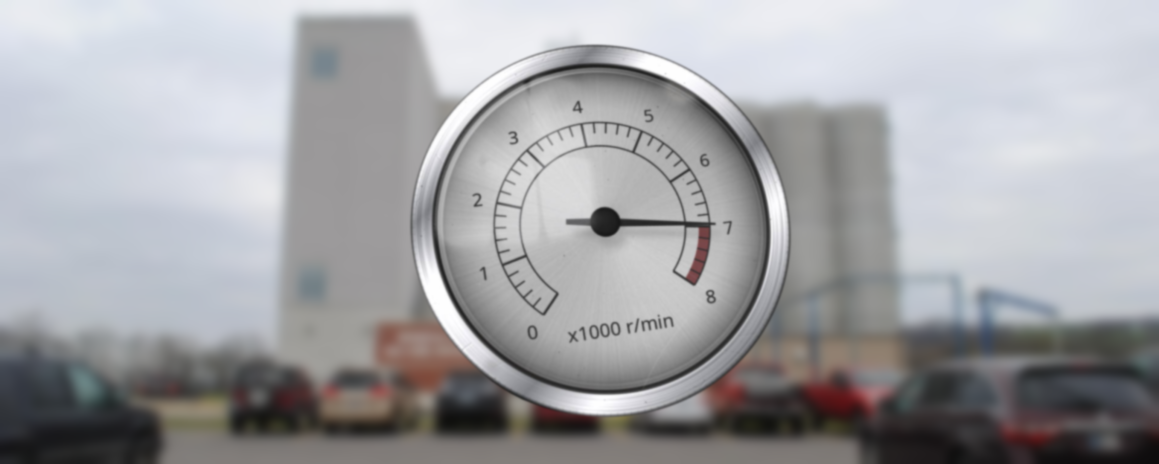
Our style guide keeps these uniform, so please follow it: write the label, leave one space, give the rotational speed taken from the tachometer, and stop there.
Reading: 7000 rpm
